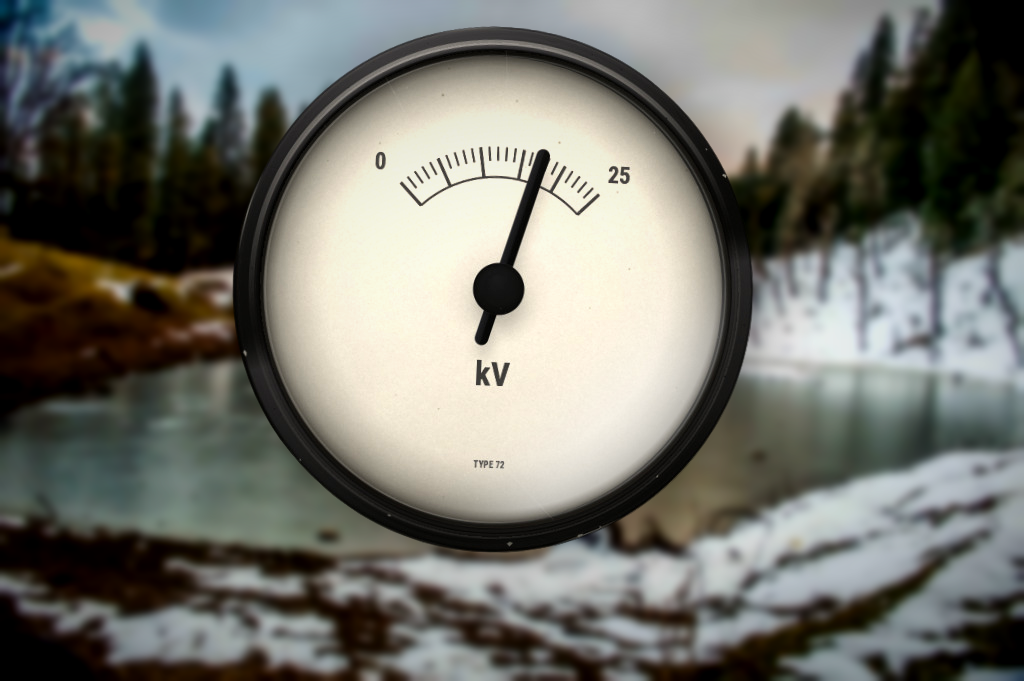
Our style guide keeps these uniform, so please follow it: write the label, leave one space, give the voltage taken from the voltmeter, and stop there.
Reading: 17 kV
